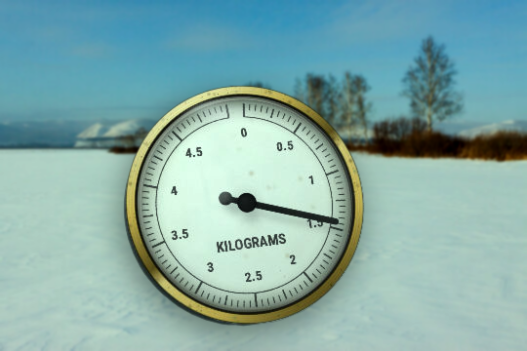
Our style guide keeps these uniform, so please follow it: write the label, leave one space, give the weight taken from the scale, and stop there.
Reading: 1.45 kg
